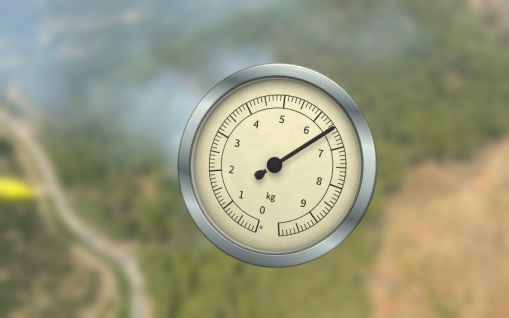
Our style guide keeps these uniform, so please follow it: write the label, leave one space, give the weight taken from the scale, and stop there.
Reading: 6.5 kg
